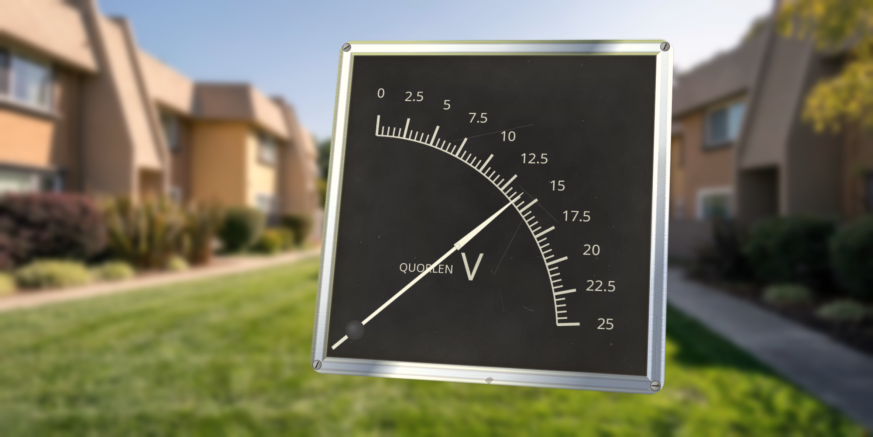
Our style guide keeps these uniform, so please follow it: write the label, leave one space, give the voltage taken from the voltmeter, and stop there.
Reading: 14 V
